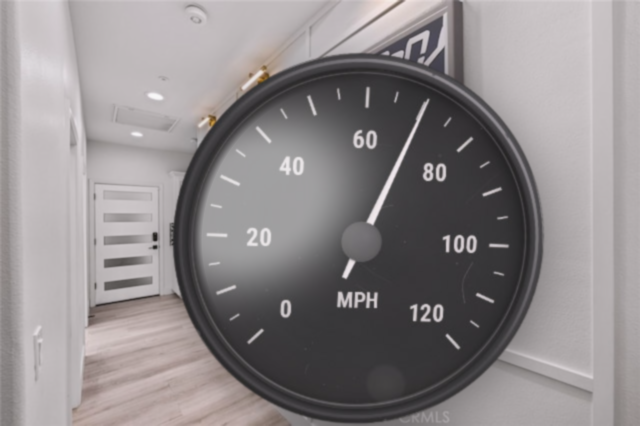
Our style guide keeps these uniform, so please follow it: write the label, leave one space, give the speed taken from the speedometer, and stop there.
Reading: 70 mph
